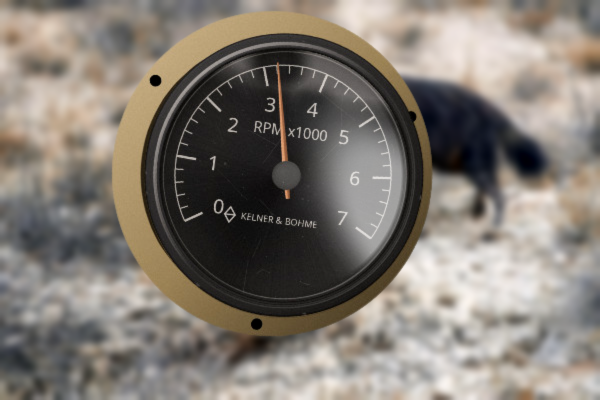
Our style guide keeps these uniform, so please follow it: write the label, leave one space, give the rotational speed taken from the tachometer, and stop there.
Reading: 3200 rpm
